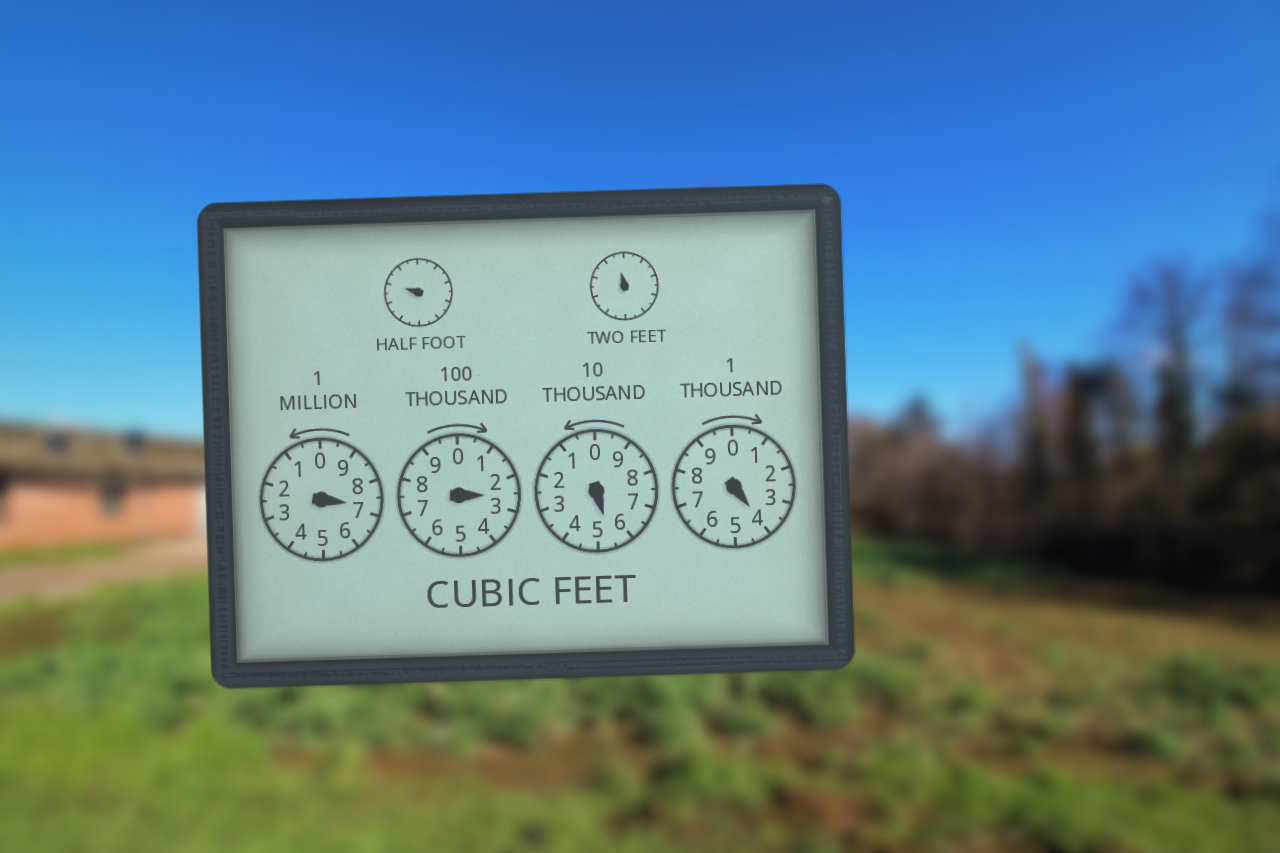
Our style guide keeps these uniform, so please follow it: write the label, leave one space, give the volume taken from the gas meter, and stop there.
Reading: 725400 ft³
